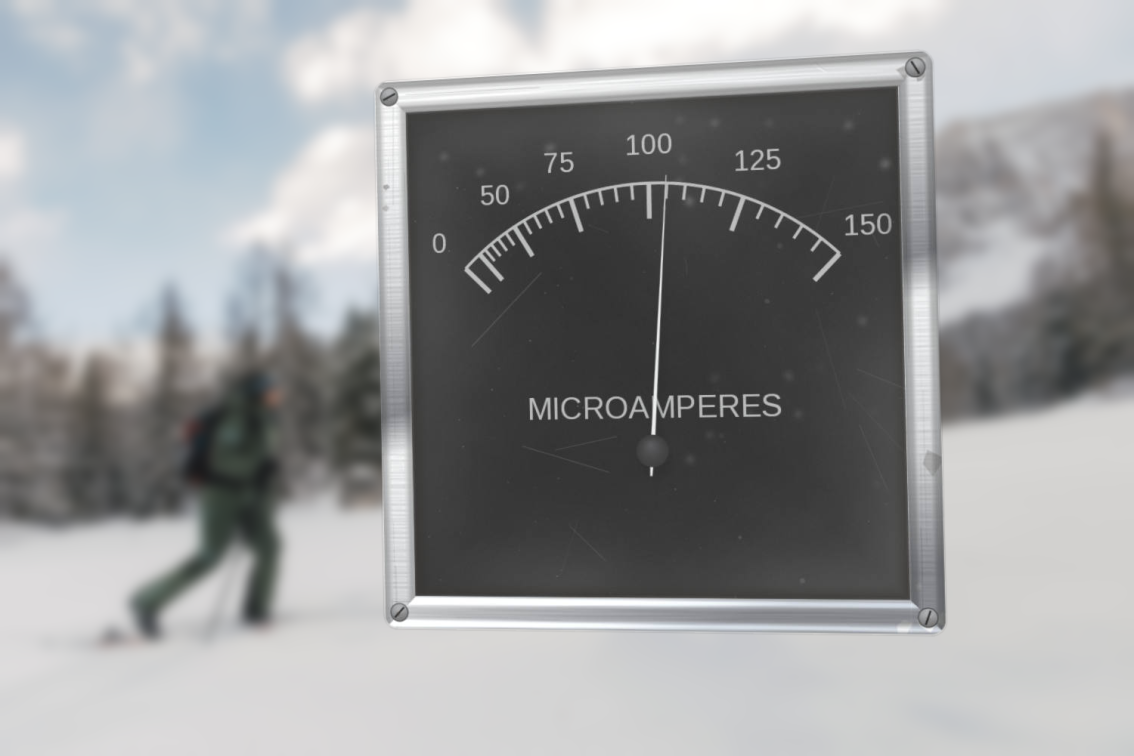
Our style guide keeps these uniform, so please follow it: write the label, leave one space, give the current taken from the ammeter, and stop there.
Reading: 105 µA
